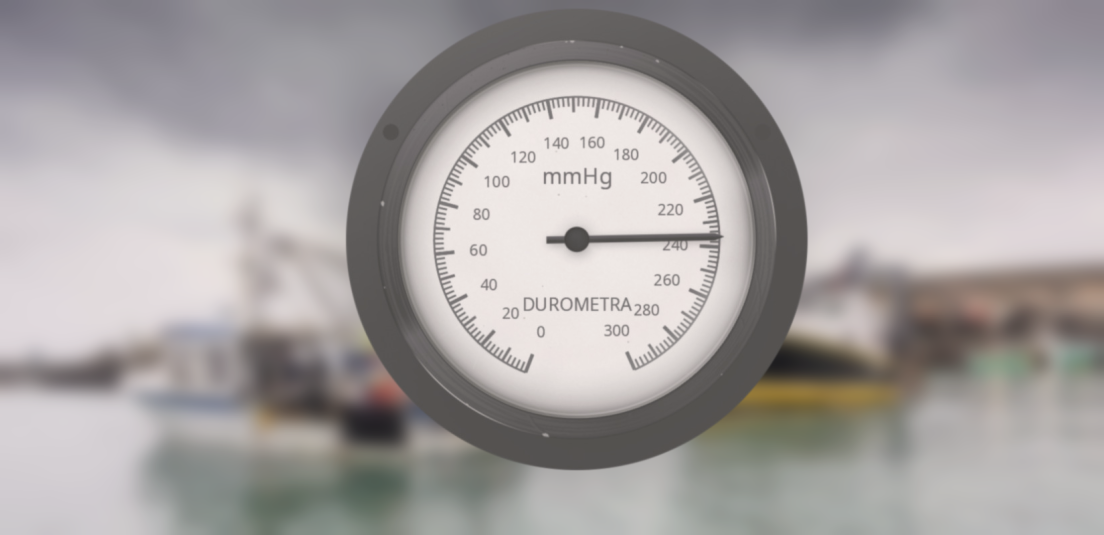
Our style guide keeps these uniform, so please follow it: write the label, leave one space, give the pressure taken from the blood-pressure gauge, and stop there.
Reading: 236 mmHg
